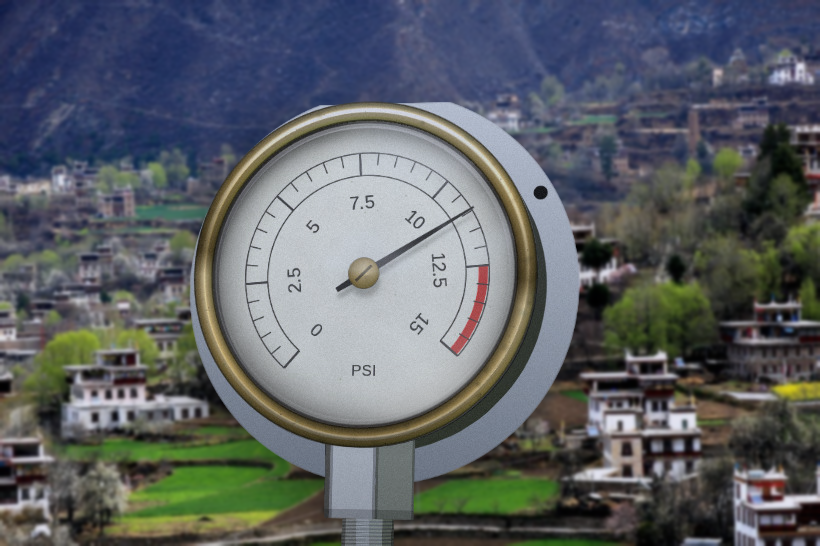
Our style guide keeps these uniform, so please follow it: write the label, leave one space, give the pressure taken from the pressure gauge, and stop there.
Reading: 11 psi
